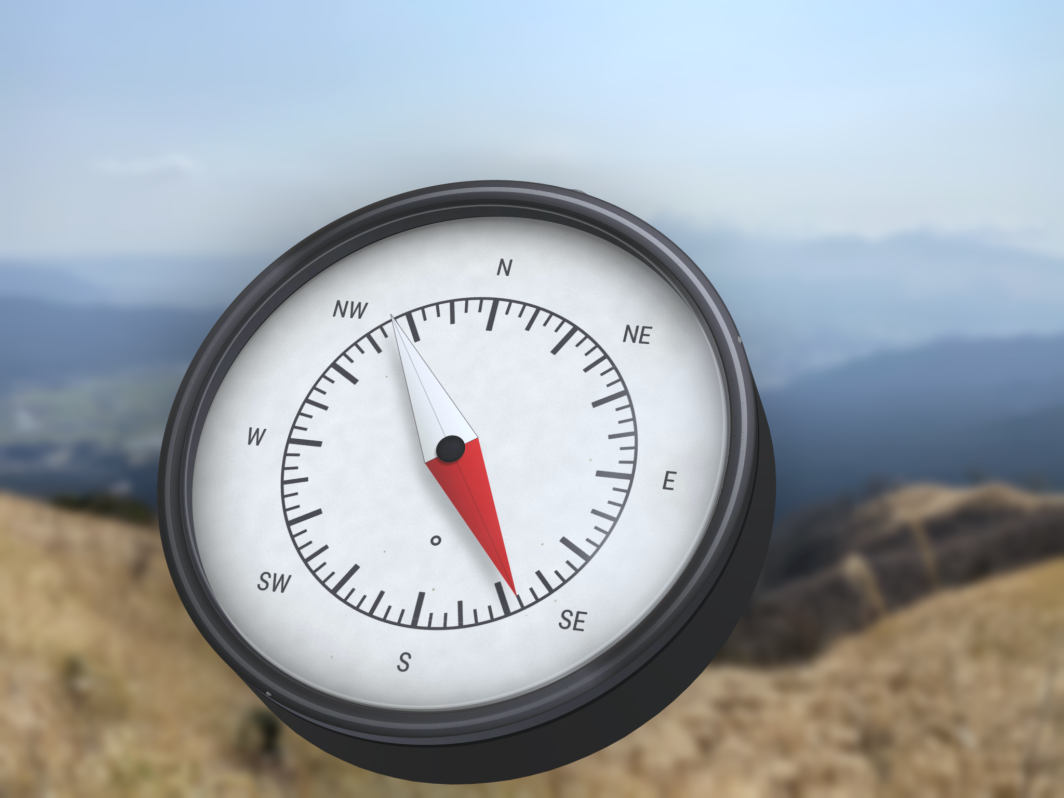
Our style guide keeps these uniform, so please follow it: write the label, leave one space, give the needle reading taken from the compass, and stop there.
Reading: 145 °
